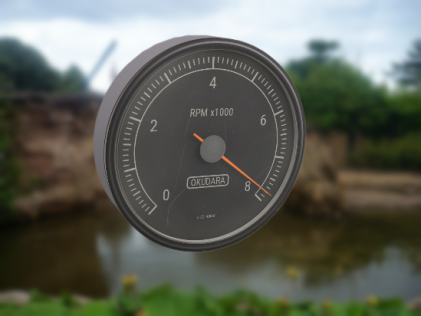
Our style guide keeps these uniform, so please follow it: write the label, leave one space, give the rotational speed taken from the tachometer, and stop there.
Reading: 7800 rpm
